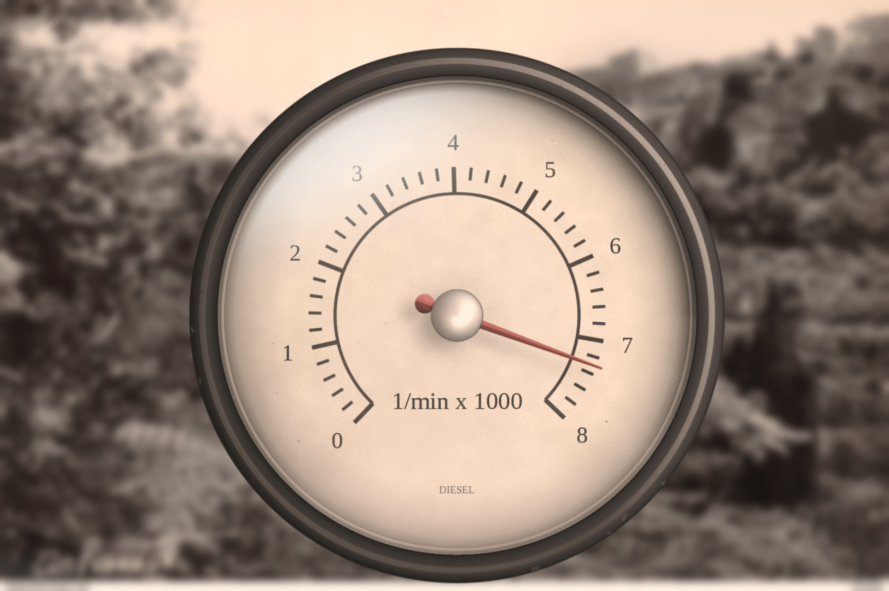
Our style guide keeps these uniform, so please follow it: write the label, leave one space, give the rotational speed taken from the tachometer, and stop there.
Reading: 7300 rpm
